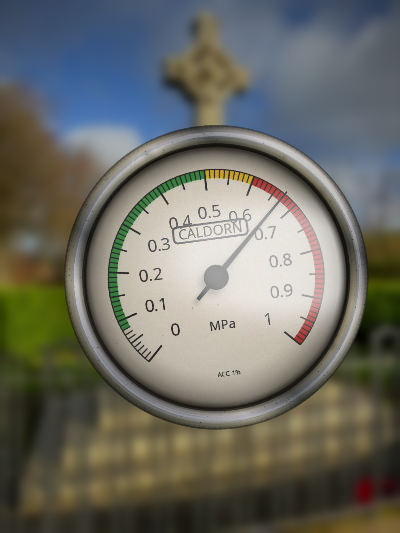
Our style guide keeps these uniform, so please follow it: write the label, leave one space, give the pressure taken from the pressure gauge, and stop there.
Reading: 0.67 MPa
